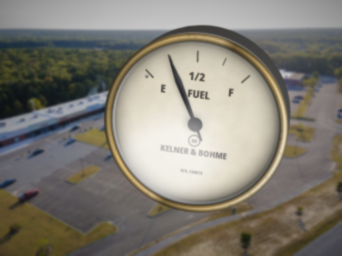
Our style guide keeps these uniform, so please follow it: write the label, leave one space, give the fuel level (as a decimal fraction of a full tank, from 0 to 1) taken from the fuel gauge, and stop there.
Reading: 0.25
